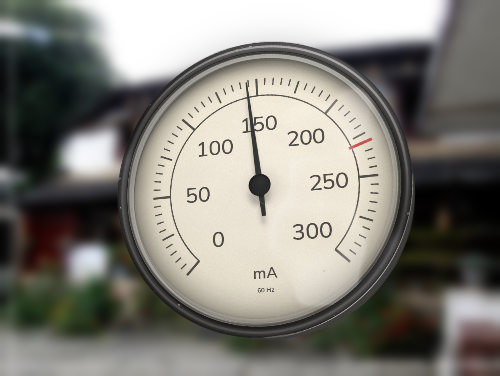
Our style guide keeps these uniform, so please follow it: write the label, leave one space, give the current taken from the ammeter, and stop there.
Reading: 145 mA
